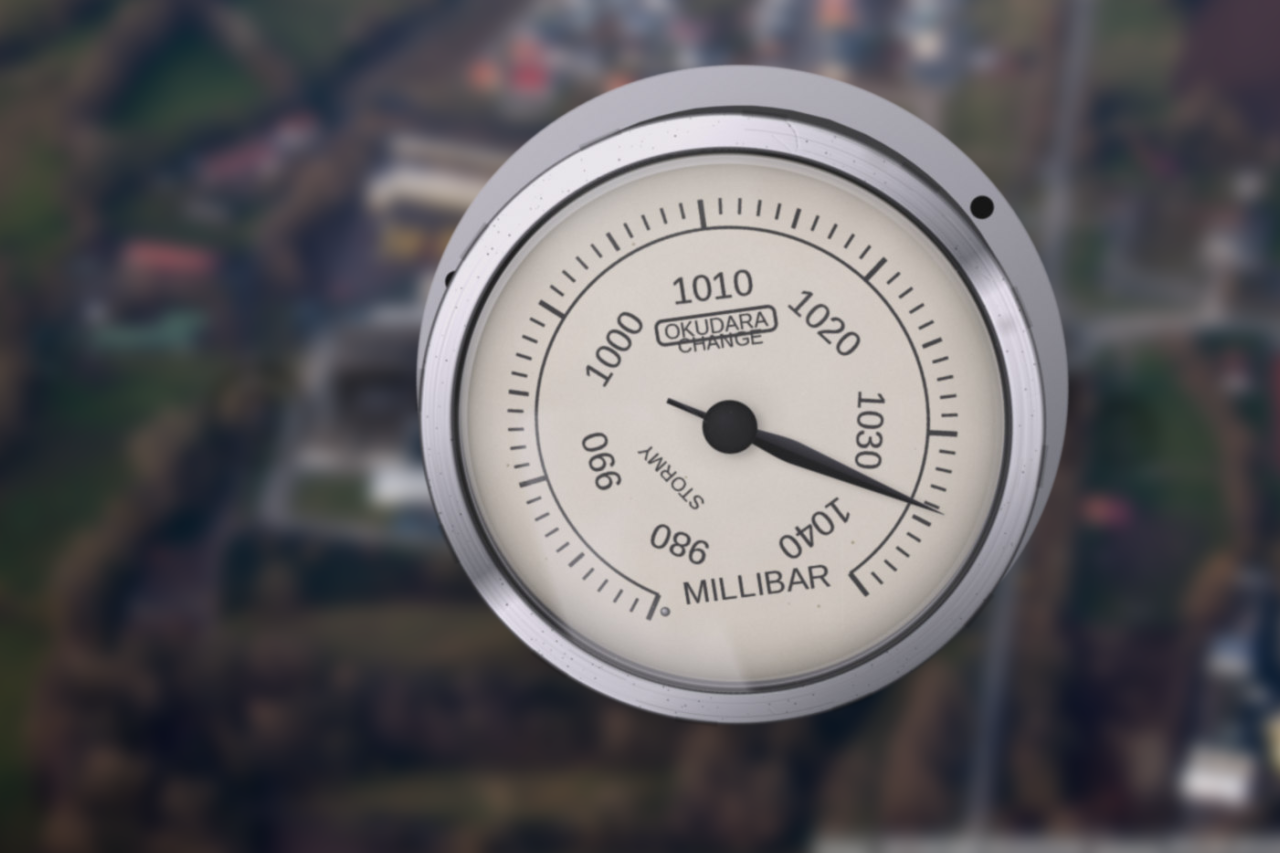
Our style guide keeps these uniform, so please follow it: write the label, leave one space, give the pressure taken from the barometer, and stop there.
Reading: 1034 mbar
